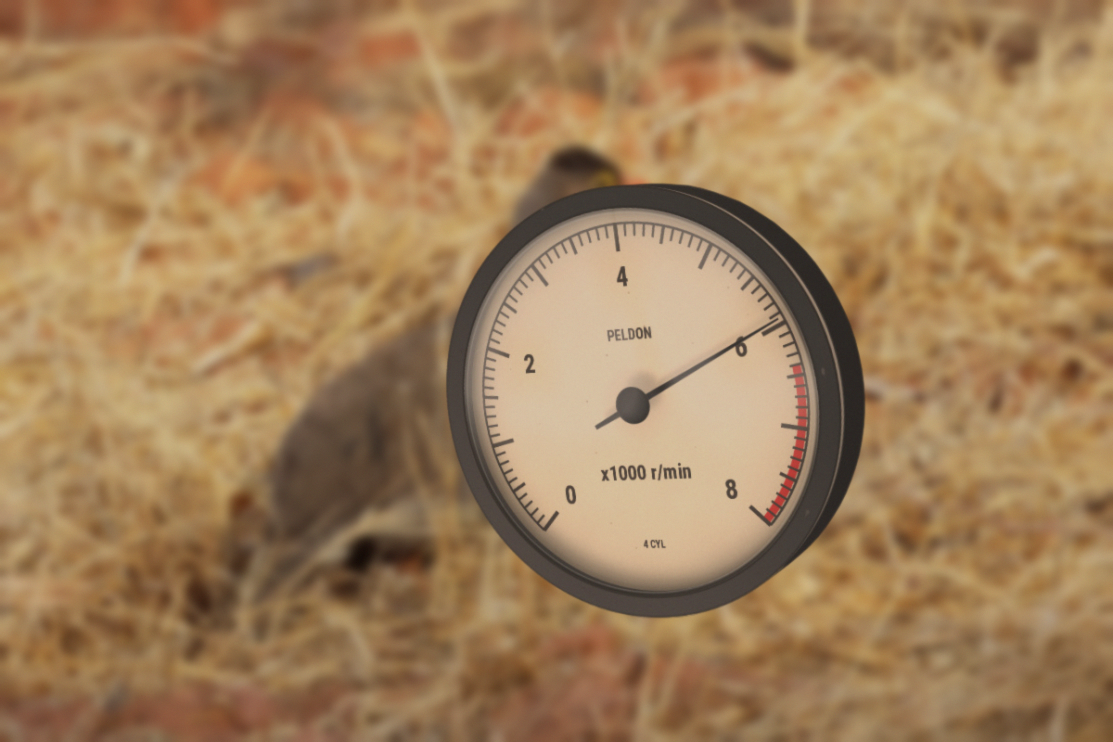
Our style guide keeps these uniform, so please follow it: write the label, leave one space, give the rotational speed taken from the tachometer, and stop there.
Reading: 5950 rpm
